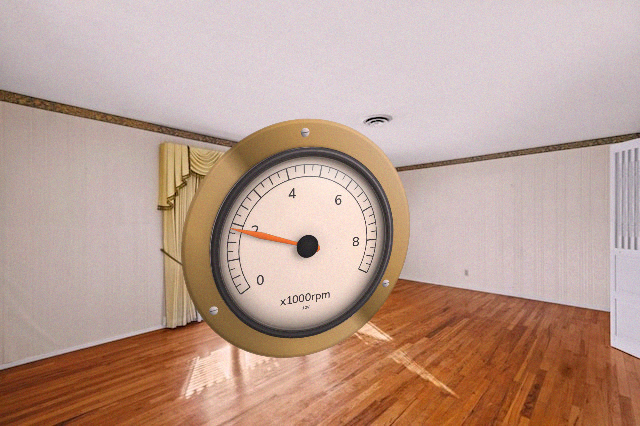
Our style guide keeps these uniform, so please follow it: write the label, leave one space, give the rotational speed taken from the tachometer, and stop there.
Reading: 1875 rpm
